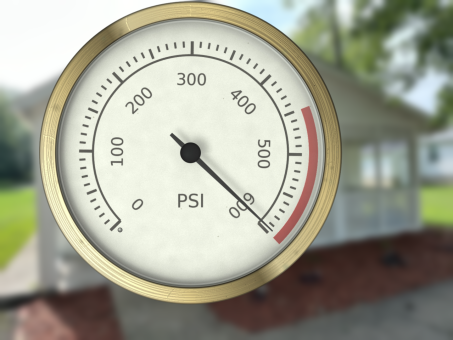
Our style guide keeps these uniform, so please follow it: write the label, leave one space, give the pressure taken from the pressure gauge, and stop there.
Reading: 595 psi
